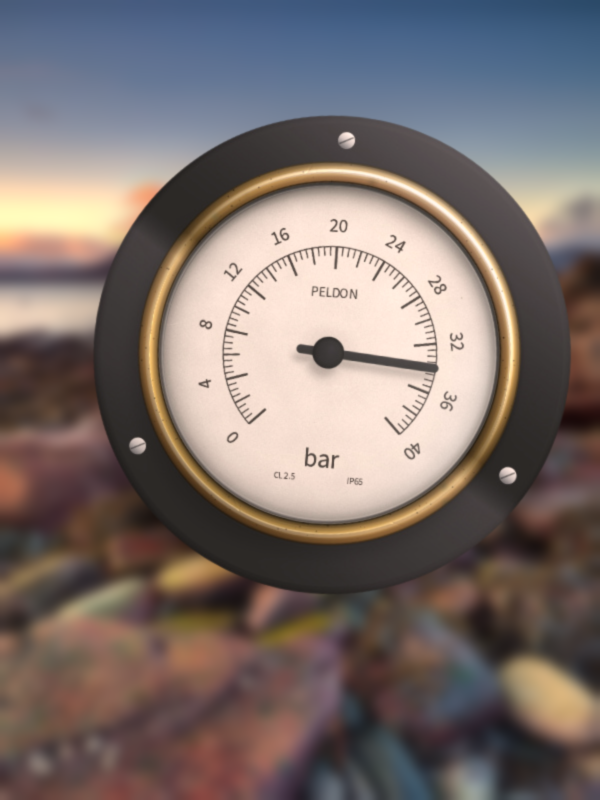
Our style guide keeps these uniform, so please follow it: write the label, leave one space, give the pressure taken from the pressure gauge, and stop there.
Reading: 34 bar
